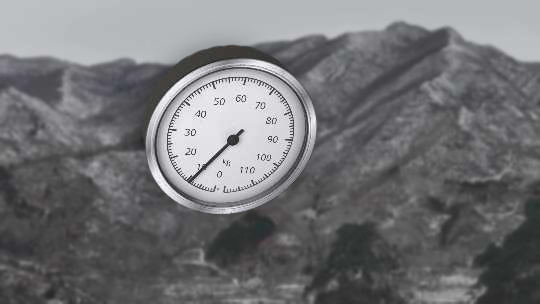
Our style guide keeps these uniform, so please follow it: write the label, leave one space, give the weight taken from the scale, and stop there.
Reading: 10 kg
